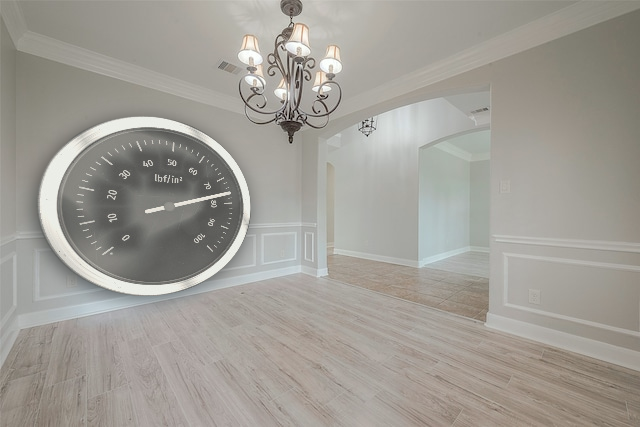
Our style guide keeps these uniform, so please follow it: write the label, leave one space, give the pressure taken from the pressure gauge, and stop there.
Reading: 76 psi
